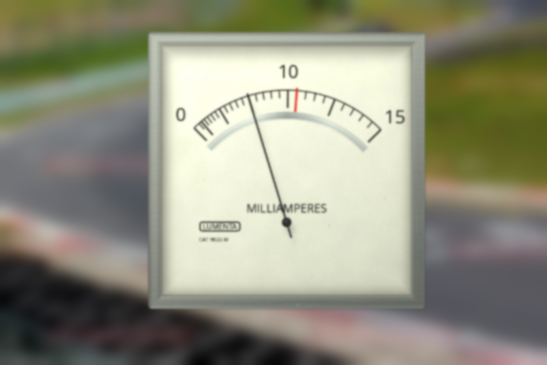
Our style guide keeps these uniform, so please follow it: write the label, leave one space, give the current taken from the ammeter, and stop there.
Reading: 7.5 mA
